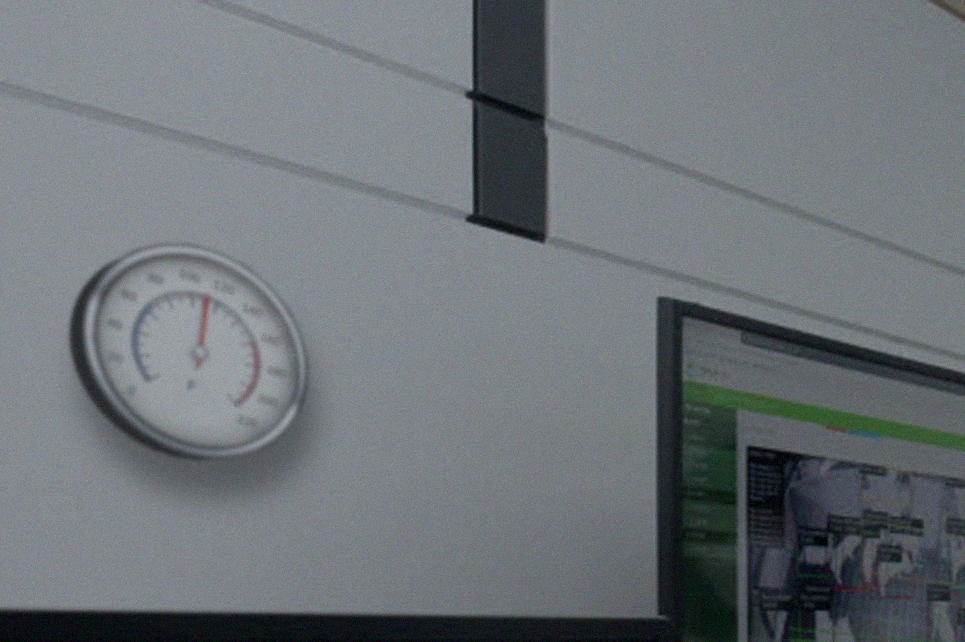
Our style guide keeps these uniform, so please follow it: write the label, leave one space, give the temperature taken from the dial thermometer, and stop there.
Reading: 110 °F
